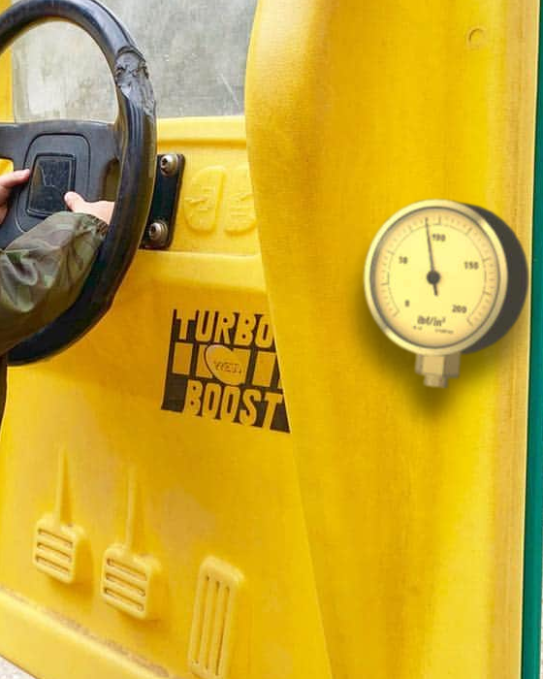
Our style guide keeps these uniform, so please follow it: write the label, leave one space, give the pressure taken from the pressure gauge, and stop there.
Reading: 90 psi
